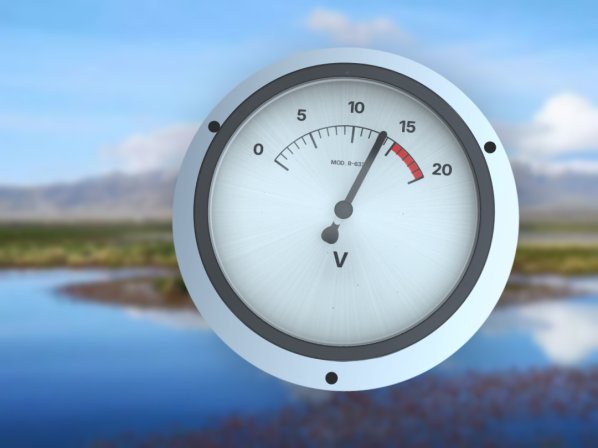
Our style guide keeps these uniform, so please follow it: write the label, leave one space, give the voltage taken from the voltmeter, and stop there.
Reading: 13.5 V
